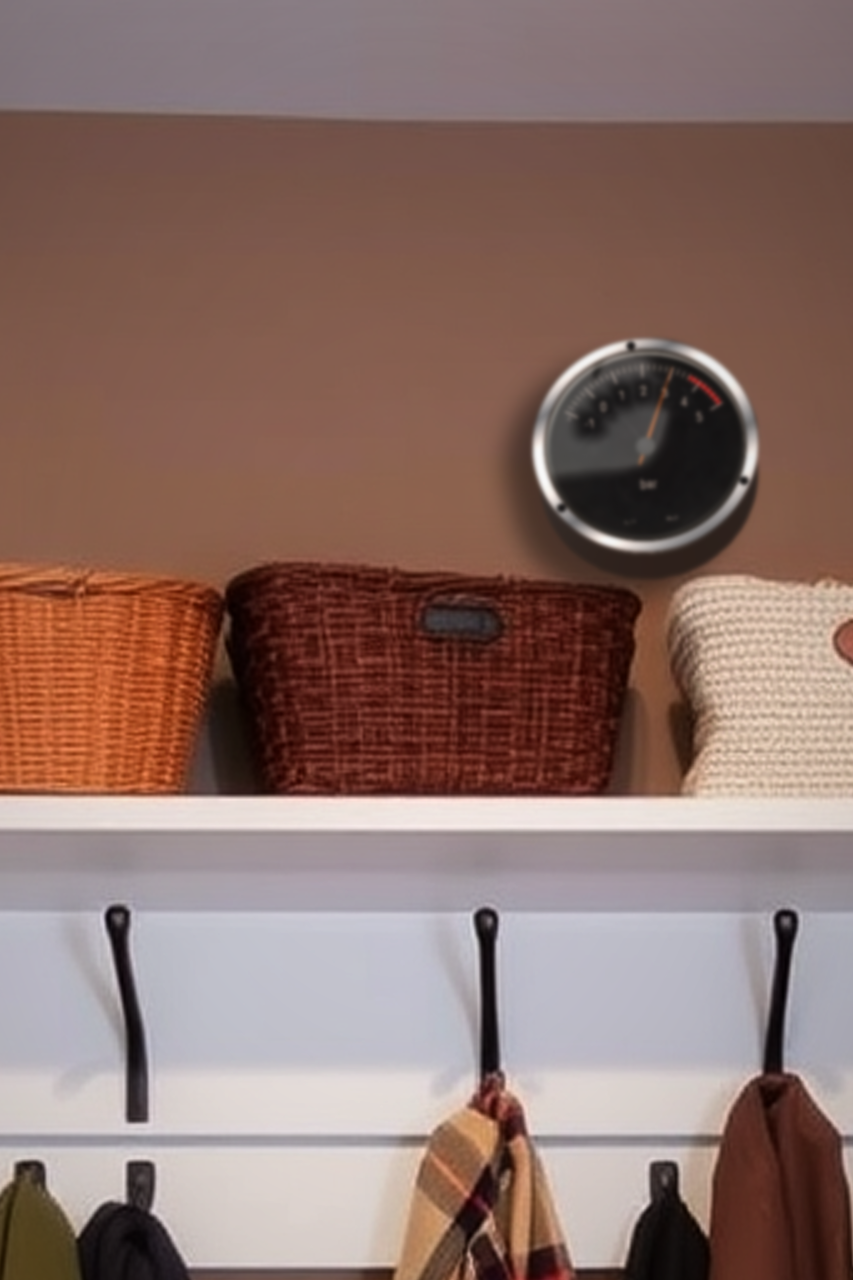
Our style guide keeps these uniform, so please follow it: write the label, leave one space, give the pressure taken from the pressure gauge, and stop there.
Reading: 3 bar
